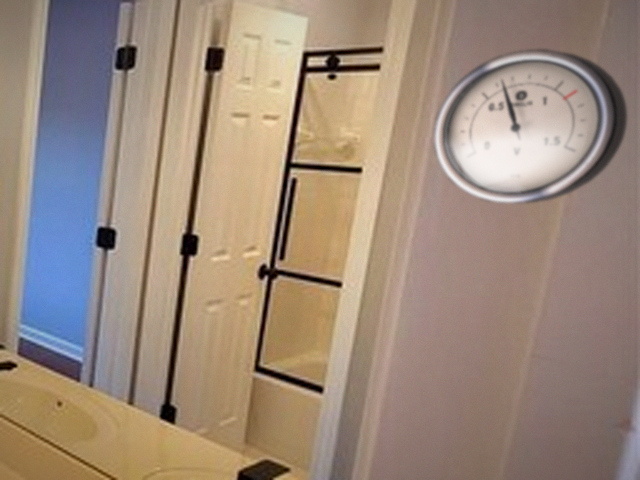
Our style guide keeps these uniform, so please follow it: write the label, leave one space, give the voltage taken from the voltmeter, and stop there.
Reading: 0.65 V
